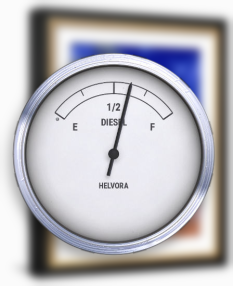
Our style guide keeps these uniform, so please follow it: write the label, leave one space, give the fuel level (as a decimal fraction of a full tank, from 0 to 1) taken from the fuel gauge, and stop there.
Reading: 0.625
